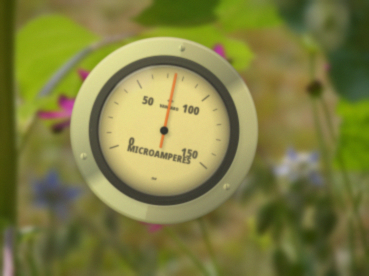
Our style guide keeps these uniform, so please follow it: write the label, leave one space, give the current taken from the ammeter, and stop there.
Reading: 75 µA
